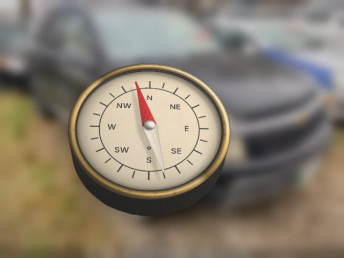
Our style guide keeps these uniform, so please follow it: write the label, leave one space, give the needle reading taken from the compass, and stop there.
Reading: 345 °
